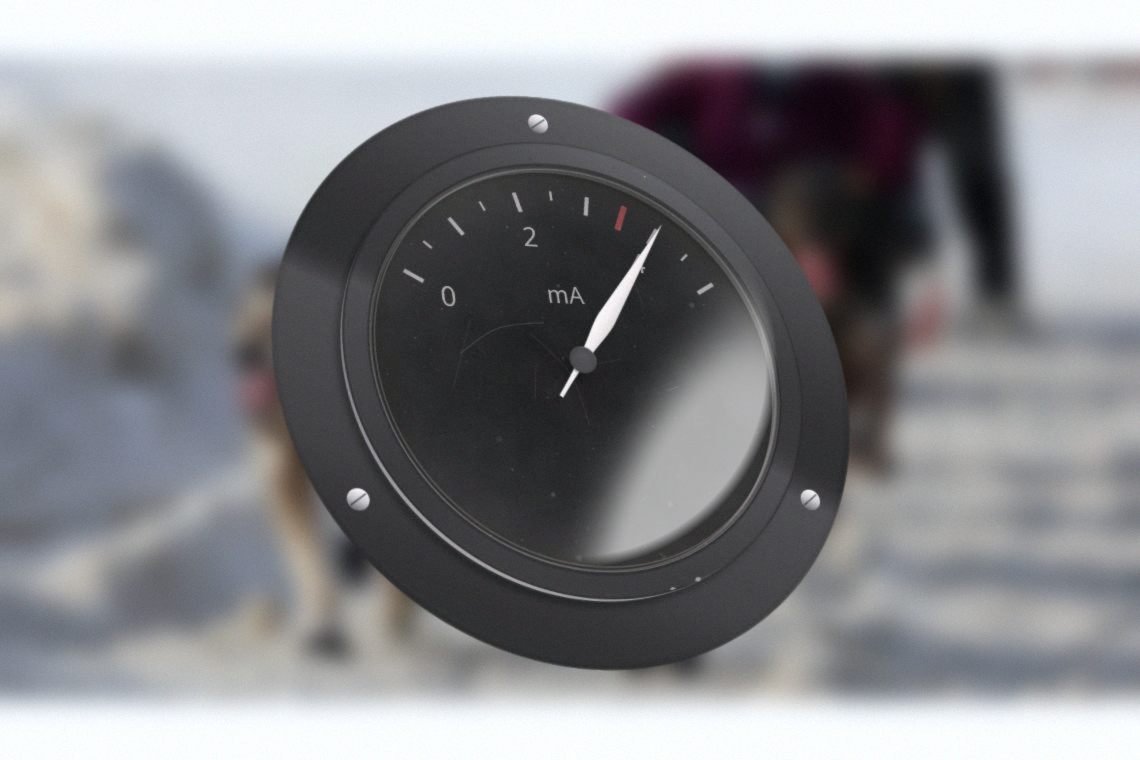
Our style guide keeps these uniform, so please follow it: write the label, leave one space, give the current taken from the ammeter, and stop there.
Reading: 4 mA
